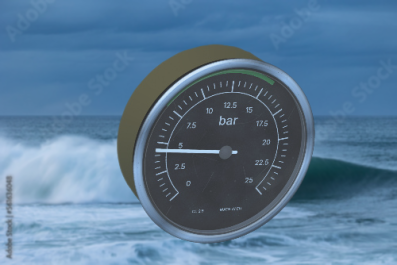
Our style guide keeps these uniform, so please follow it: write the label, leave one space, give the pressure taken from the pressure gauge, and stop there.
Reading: 4.5 bar
